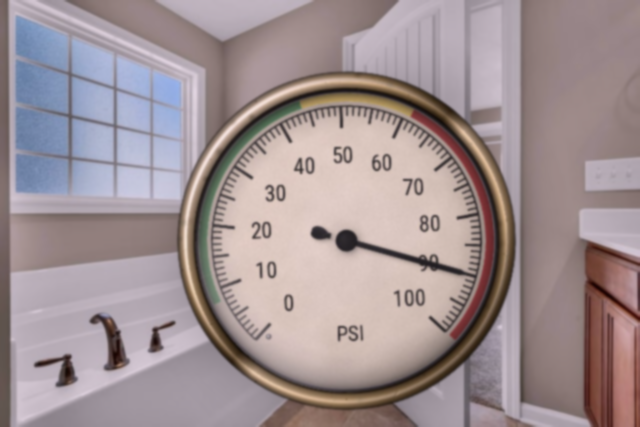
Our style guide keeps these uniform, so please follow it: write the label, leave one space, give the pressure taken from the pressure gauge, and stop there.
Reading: 90 psi
